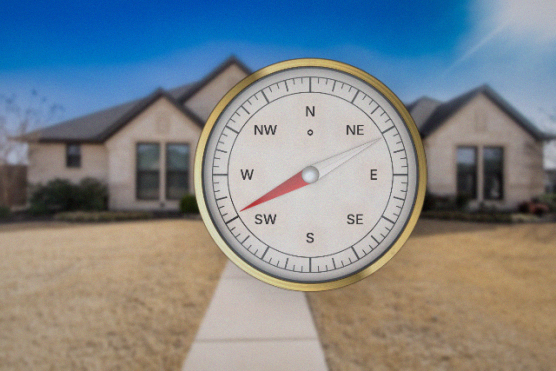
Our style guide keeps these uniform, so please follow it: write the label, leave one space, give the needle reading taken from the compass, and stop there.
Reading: 242.5 °
